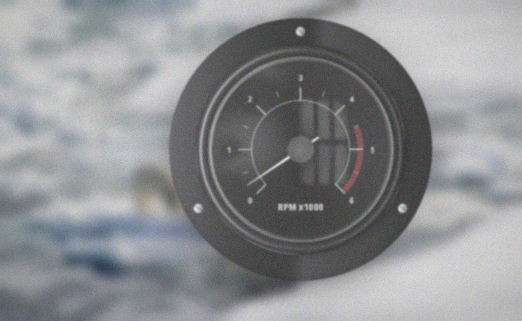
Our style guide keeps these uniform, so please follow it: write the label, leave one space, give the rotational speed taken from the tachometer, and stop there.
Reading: 250 rpm
